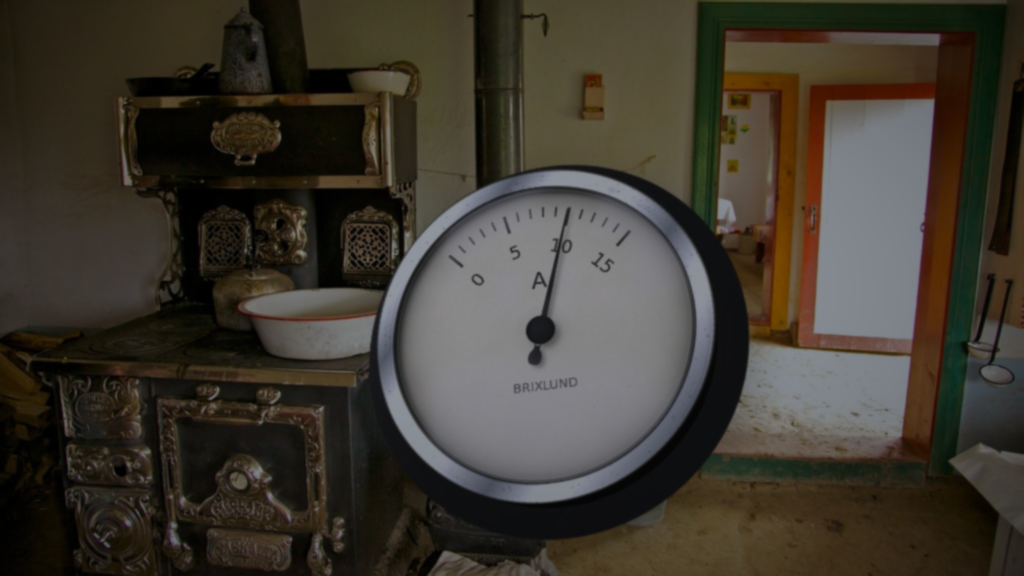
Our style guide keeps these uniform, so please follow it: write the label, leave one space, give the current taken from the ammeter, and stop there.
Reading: 10 A
